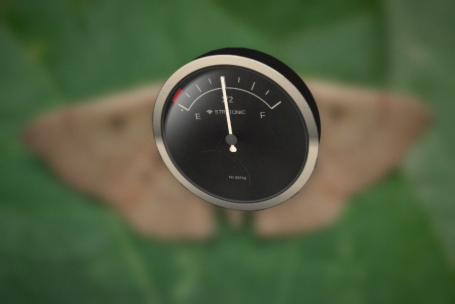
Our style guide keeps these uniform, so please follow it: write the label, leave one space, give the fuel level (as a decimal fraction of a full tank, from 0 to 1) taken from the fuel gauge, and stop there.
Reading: 0.5
